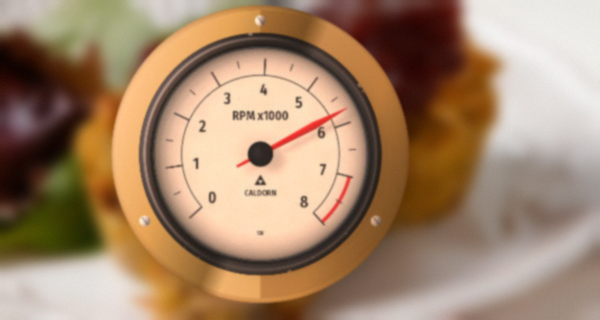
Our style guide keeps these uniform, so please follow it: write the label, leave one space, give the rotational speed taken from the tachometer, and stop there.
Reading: 5750 rpm
